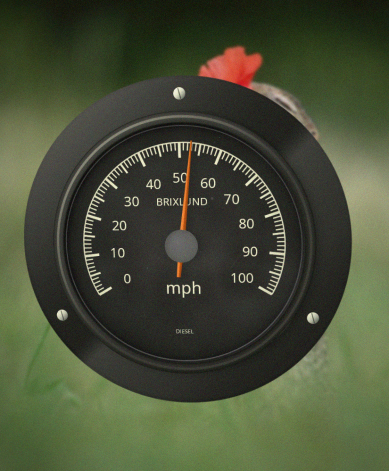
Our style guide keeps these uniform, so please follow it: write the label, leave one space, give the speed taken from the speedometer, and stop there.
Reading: 53 mph
